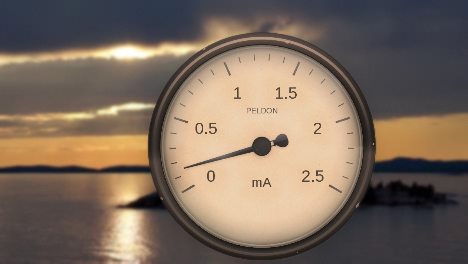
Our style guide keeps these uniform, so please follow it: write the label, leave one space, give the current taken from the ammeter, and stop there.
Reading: 0.15 mA
